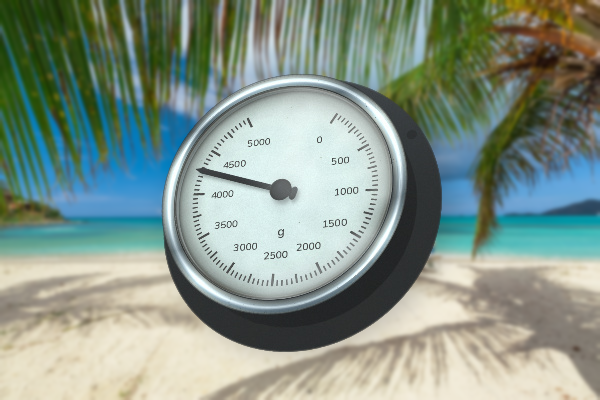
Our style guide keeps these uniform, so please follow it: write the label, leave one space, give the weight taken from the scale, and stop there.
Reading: 4250 g
